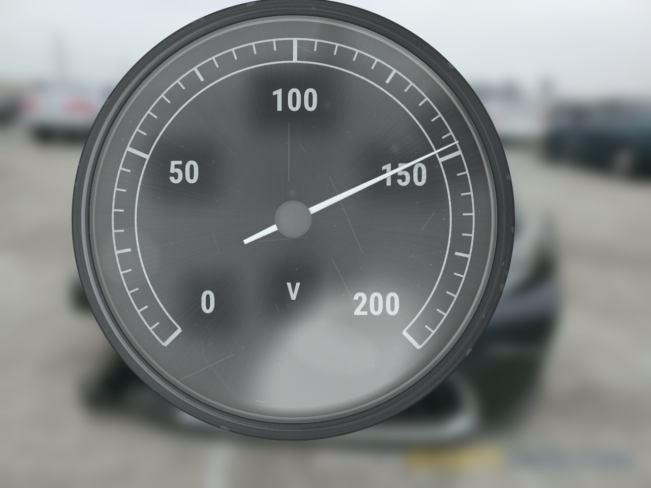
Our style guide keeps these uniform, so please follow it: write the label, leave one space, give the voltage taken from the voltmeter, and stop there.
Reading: 147.5 V
